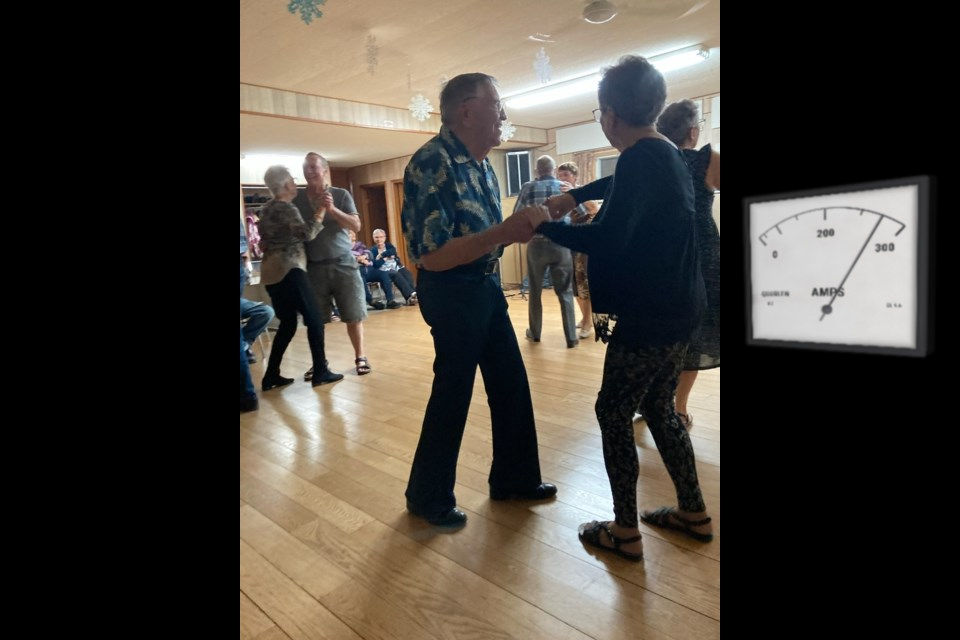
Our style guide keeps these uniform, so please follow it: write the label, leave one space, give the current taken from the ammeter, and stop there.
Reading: 275 A
